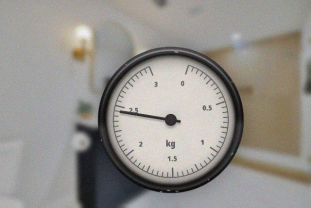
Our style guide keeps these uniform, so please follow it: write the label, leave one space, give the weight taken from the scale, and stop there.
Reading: 2.45 kg
